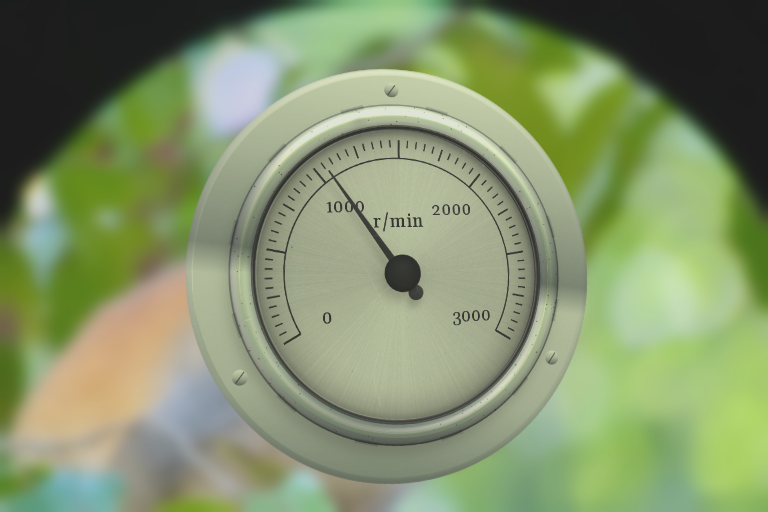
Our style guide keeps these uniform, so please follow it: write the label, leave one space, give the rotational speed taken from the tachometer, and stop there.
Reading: 1050 rpm
